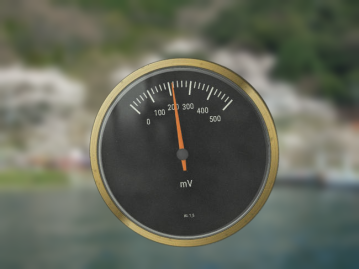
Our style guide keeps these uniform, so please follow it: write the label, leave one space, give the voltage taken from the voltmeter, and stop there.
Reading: 220 mV
